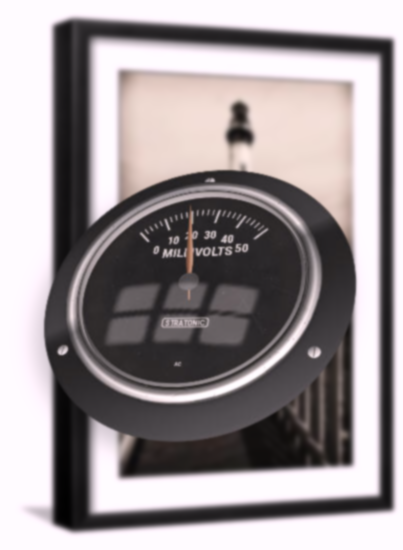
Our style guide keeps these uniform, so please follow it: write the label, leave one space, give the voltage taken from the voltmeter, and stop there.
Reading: 20 mV
